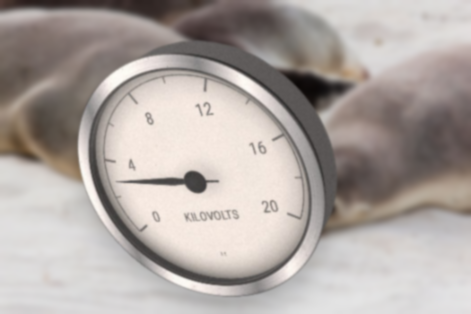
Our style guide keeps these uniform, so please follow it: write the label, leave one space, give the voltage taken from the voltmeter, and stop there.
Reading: 3 kV
